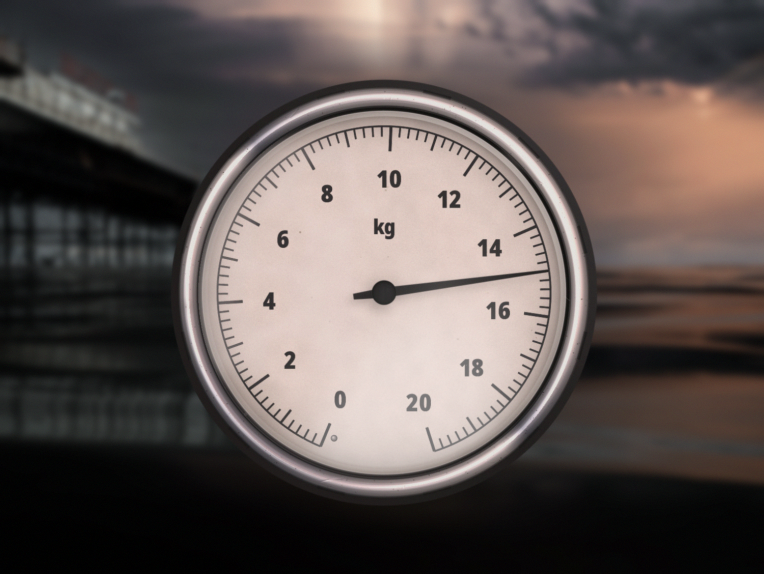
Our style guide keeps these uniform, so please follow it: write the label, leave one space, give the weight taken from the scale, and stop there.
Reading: 15 kg
